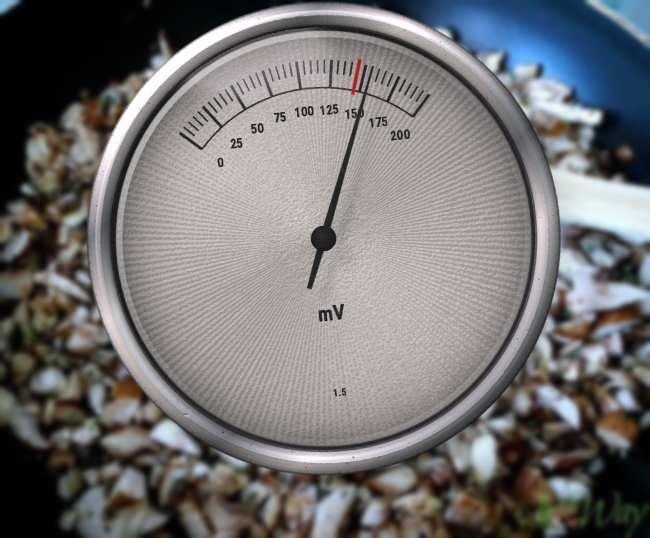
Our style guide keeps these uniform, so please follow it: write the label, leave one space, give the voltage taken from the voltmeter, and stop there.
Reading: 155 mV
